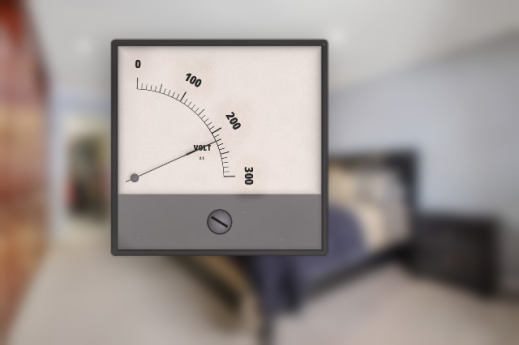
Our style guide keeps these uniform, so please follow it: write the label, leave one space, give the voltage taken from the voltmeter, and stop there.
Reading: 220 V
